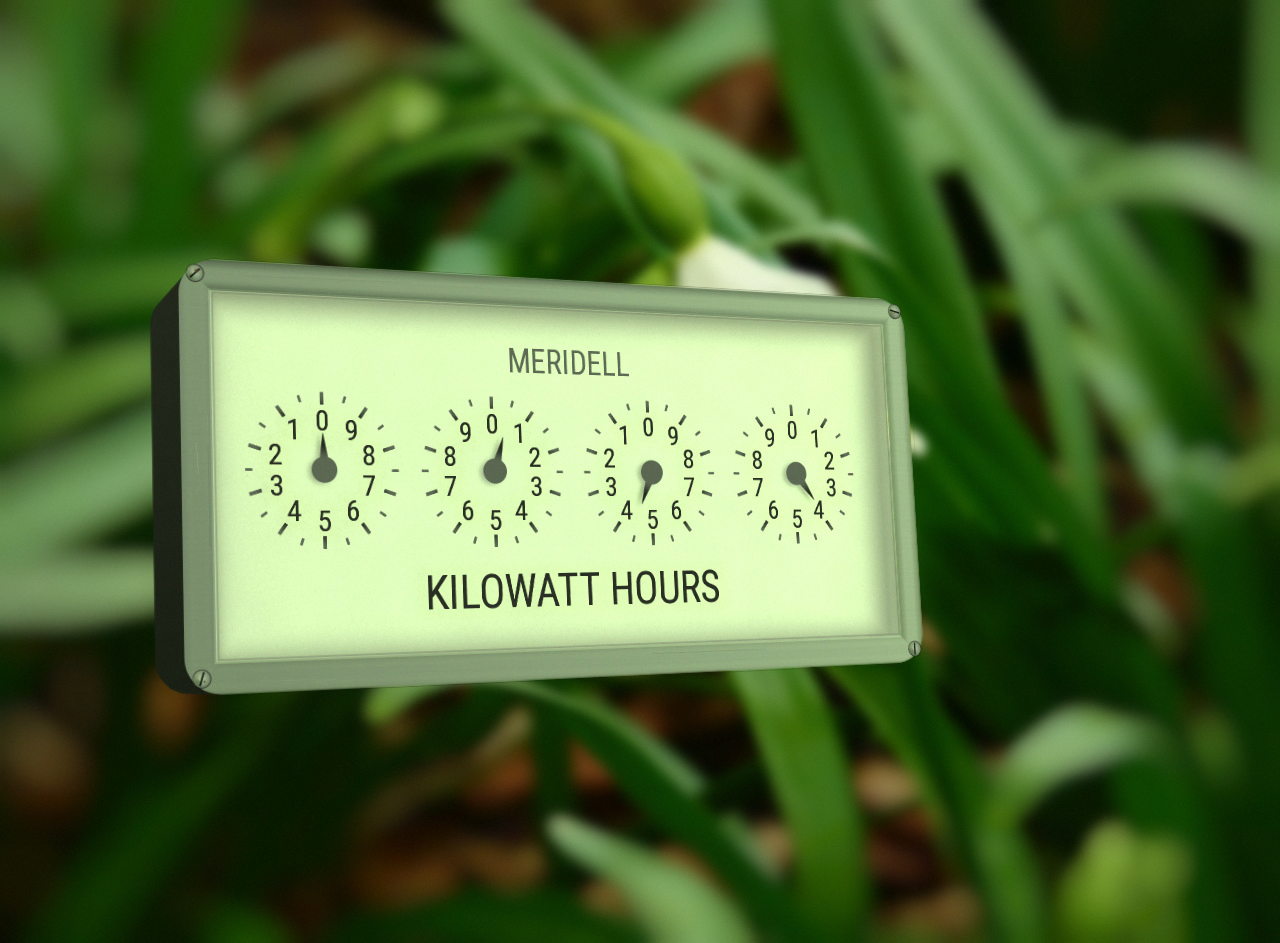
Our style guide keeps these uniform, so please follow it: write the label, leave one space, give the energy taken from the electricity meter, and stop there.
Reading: 44 kWh
